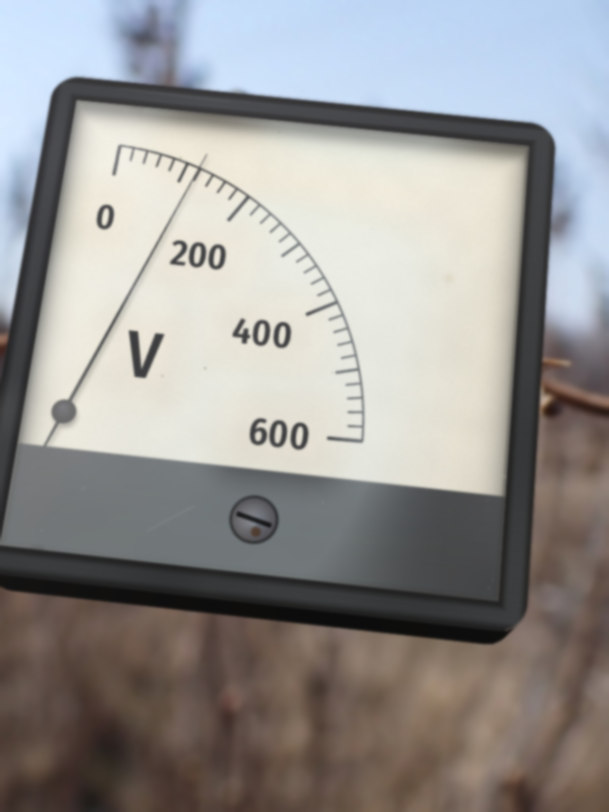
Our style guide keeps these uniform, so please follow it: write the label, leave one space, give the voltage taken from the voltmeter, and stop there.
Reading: 120 V
